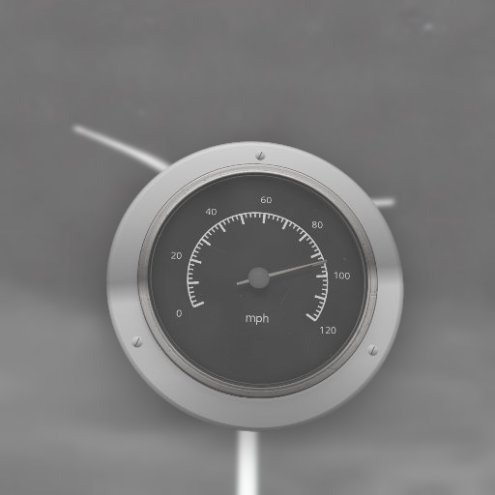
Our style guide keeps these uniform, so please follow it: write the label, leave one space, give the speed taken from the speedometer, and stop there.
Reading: 94 mph
